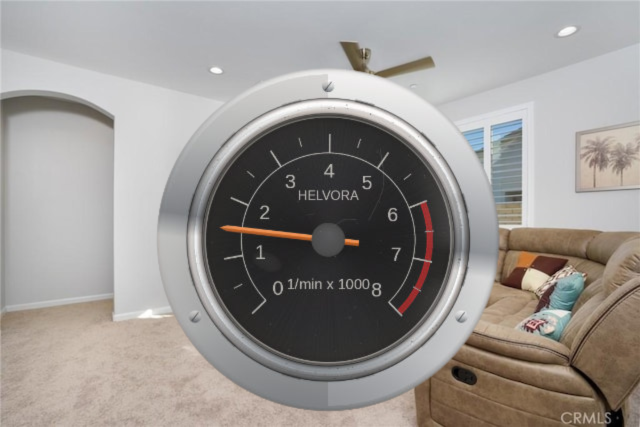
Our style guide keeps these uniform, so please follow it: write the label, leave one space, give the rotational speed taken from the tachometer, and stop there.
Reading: 1500 rpm
